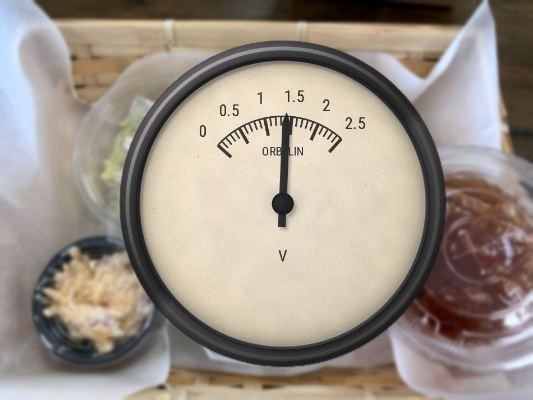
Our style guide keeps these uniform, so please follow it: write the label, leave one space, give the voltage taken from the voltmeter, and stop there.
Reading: 1.4 V
